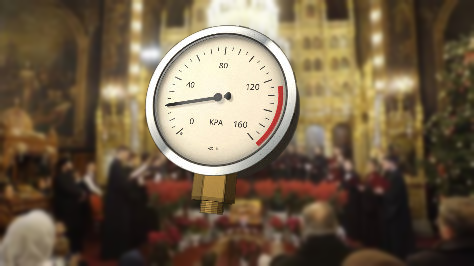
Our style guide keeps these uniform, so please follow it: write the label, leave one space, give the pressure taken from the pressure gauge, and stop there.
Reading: 20 kPa
